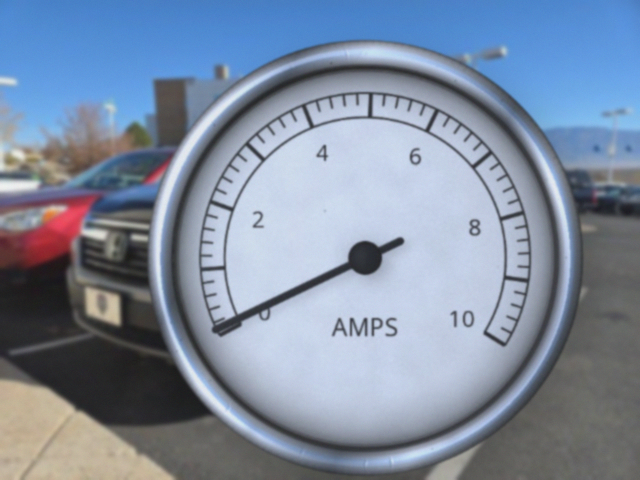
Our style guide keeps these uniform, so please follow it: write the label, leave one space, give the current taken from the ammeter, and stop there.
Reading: 0.1 A
